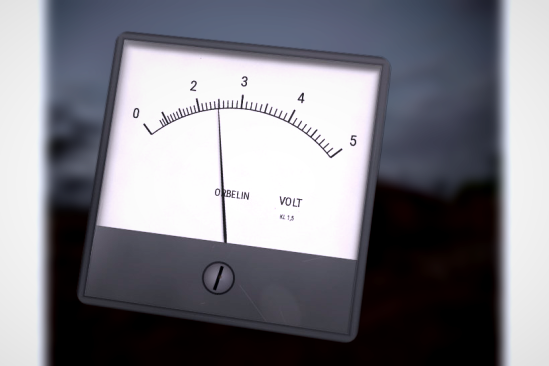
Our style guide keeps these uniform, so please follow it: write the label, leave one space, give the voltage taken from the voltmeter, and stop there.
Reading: 2.5 V
